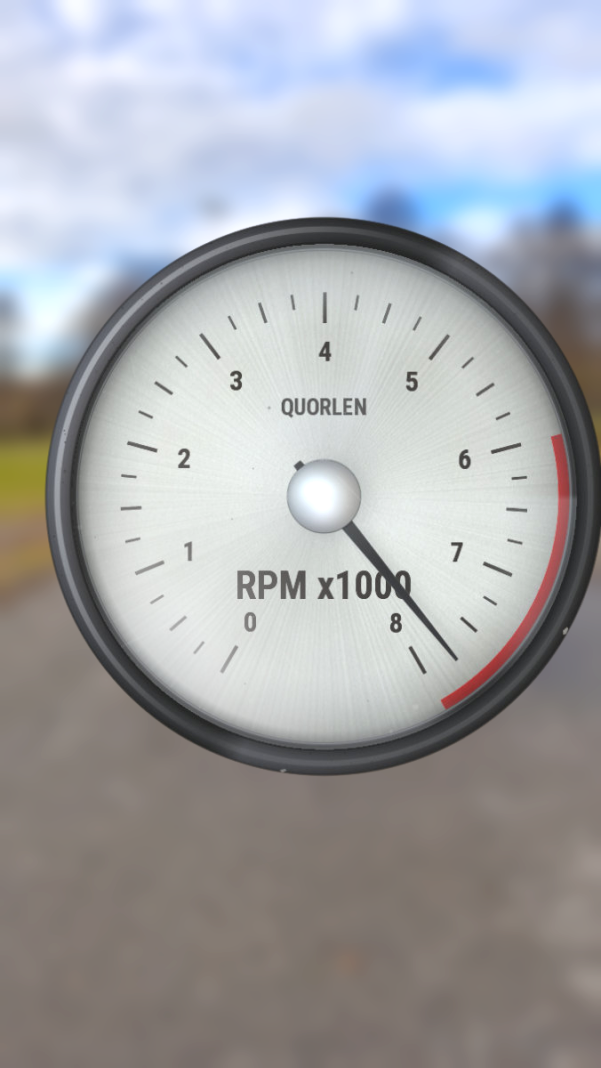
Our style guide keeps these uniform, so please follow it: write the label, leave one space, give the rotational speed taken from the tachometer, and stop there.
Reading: 7750 rpm
